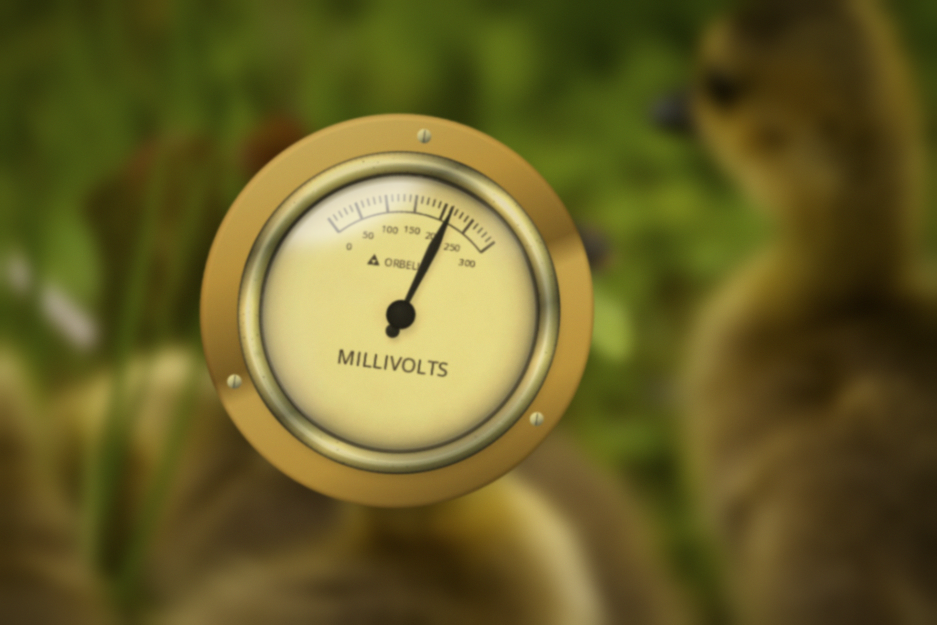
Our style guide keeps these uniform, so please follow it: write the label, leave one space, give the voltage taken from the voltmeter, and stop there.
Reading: 210 mV
